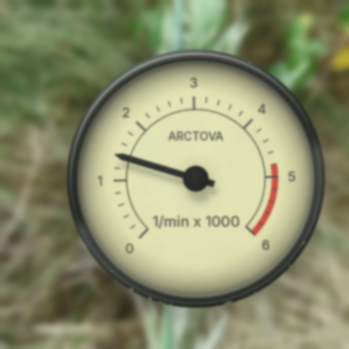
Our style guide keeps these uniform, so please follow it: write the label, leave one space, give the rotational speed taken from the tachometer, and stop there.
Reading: 1400 rpm
